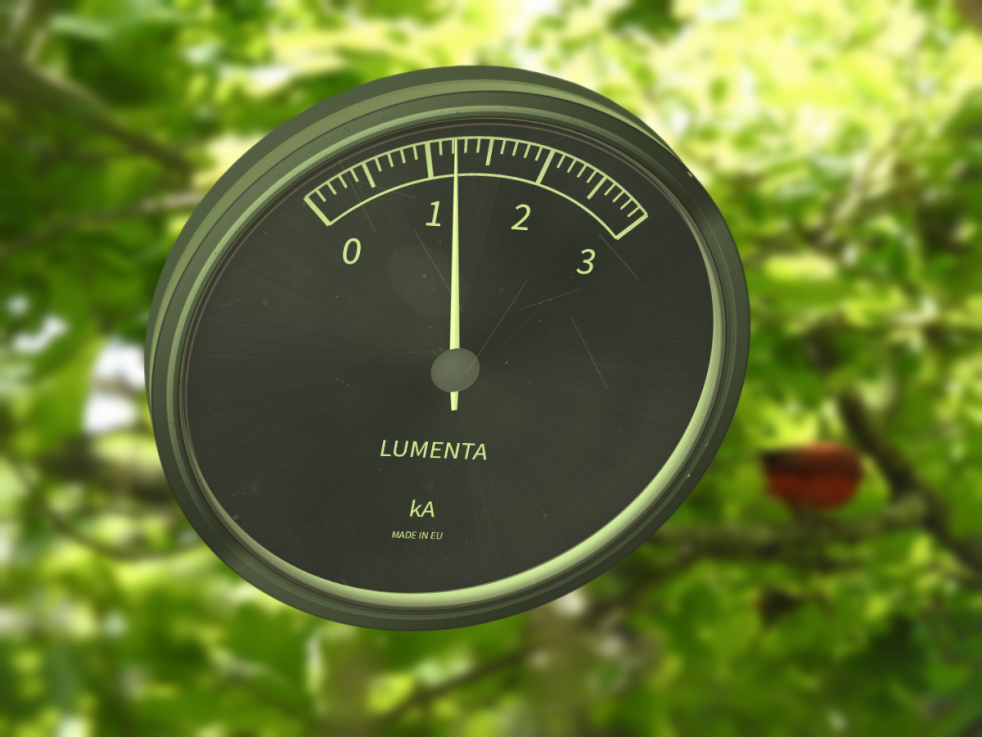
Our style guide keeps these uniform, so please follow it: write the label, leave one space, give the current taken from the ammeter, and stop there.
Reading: 1.2 kA
